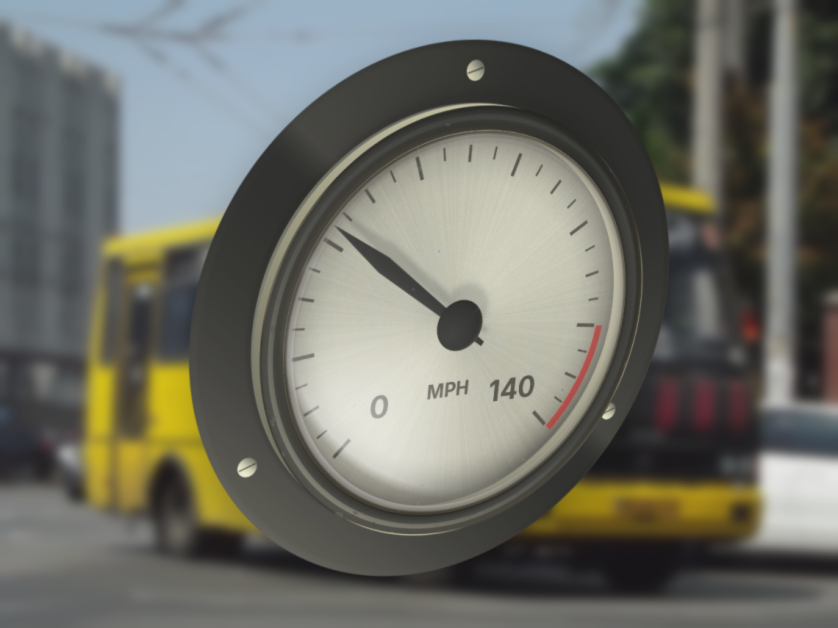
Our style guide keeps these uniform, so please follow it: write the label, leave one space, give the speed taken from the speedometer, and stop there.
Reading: 42.5 mph
